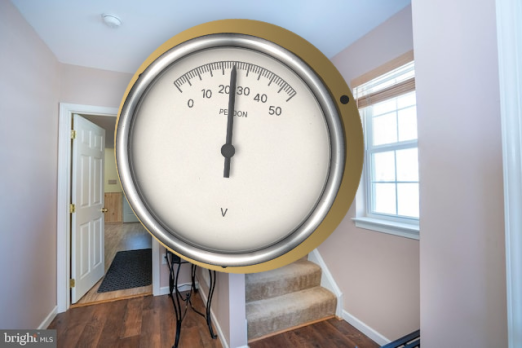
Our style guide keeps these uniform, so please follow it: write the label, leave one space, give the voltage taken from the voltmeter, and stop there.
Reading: 25 V
